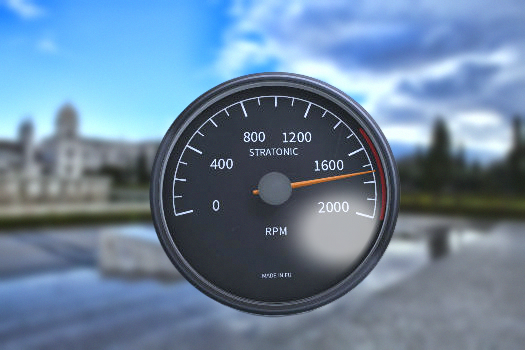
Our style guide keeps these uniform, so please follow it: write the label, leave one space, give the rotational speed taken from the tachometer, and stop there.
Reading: 1750 rpm
